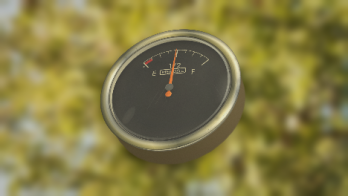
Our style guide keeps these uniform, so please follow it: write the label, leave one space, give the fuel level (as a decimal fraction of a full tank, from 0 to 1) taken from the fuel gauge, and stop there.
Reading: 0.5
